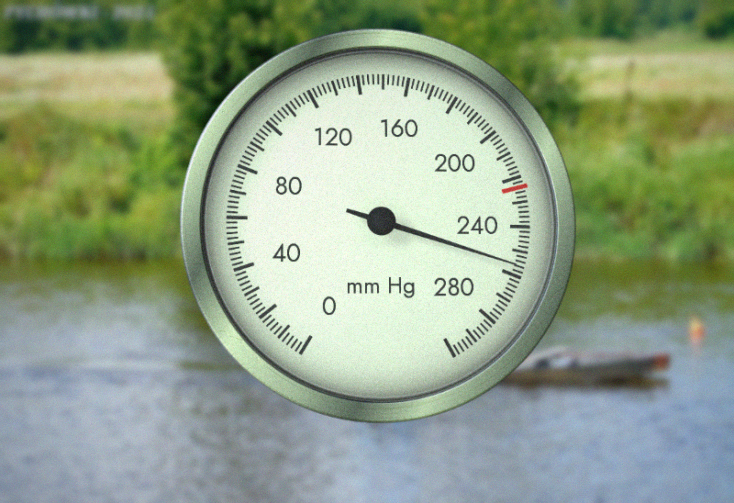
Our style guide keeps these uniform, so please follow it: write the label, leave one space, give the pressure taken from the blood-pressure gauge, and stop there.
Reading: 256 mmHg
